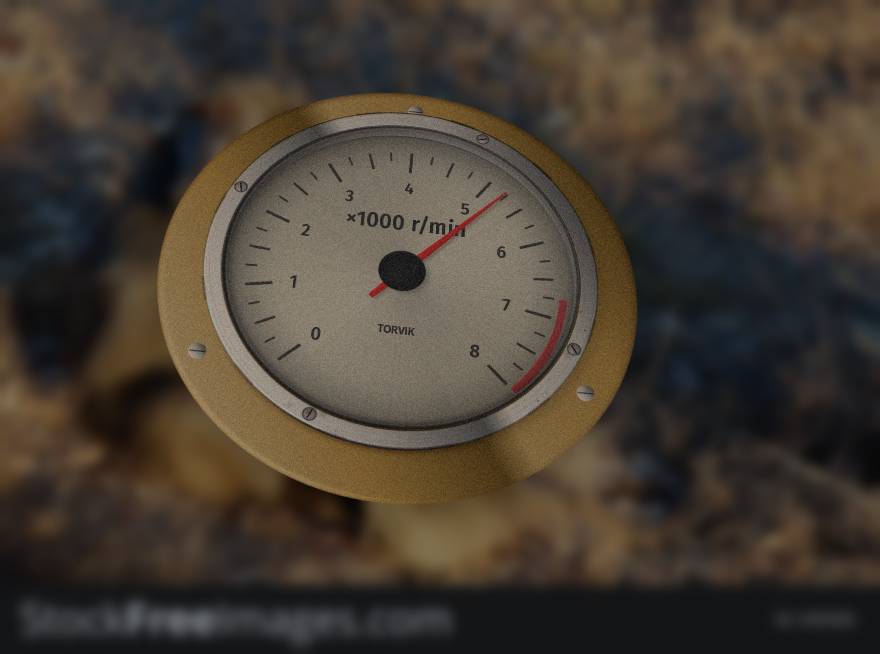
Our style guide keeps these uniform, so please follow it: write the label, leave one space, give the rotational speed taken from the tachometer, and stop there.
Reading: 5250 rpm
